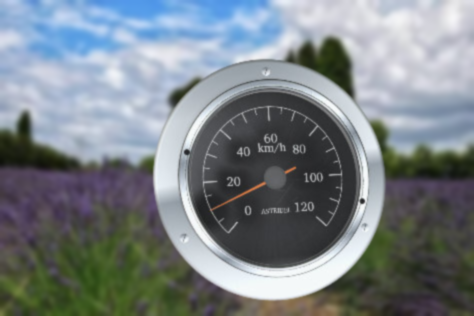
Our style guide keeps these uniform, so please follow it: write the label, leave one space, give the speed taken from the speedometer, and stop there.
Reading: 10 km/h
